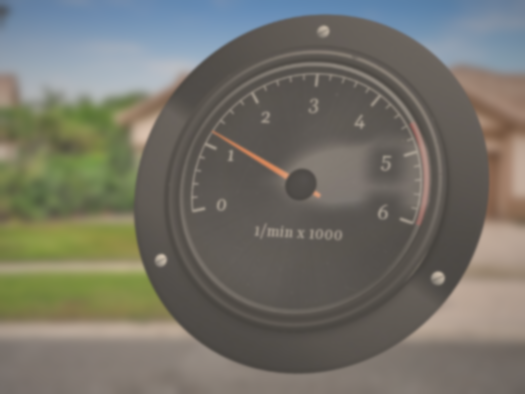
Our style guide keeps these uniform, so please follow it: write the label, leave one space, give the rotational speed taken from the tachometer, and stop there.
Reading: 1200 rpm
